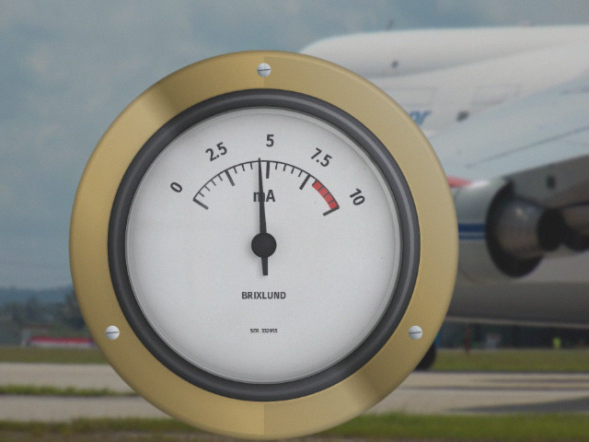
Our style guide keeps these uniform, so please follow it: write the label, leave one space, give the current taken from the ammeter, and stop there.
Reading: 4.5 mA
